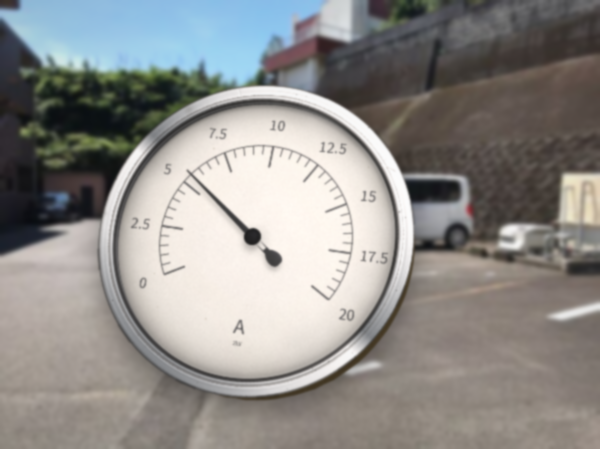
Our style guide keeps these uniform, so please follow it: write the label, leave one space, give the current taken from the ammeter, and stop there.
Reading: 5.5 A
